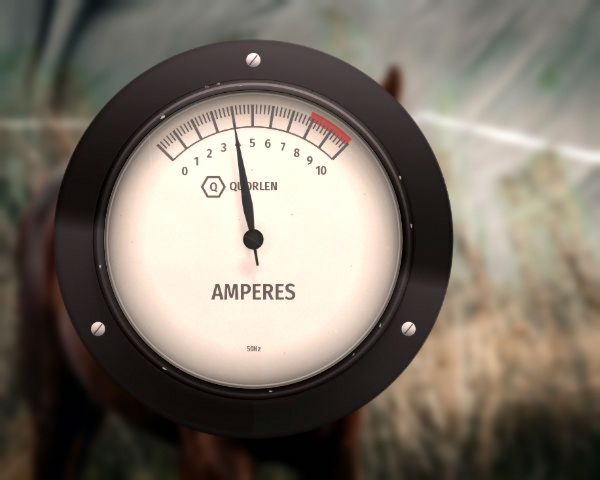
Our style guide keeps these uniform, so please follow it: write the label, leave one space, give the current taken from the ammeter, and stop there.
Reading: 4 A
